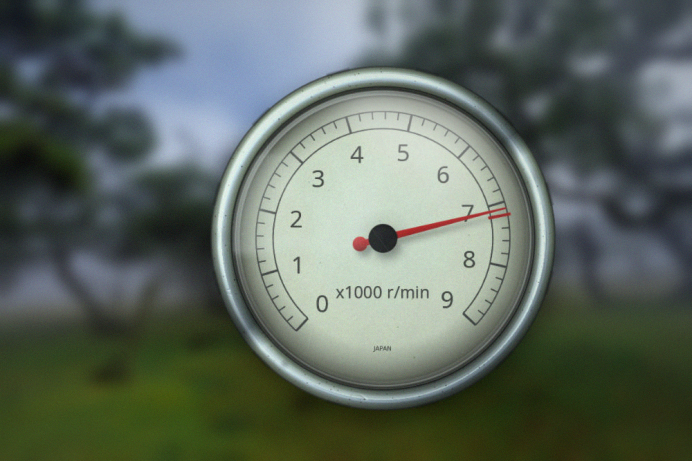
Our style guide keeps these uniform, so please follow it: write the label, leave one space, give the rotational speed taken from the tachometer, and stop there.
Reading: 7100 rpm
